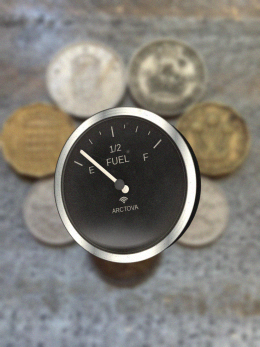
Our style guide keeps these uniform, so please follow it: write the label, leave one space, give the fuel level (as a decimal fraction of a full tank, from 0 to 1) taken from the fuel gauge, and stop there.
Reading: 0.125
